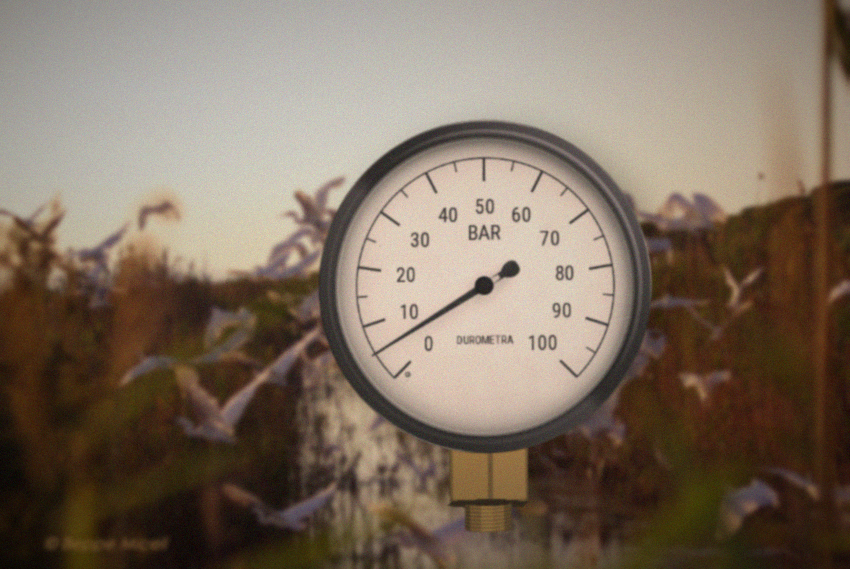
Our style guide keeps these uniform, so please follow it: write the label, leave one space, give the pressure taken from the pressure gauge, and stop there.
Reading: 5 bar
